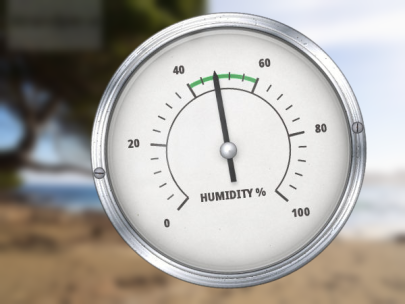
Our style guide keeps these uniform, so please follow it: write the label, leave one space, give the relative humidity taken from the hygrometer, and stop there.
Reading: 48 %
